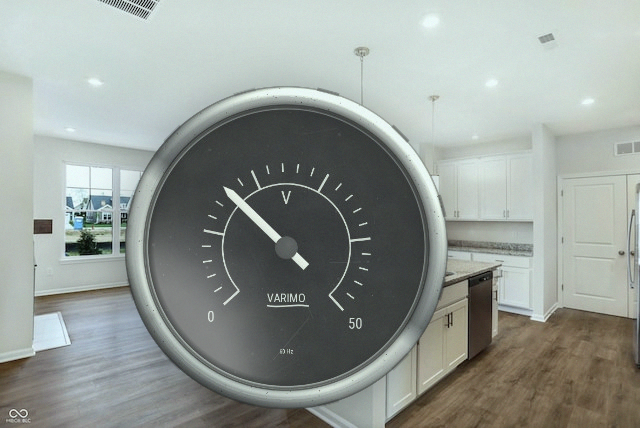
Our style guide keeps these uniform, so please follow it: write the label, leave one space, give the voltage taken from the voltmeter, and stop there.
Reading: 16 V
